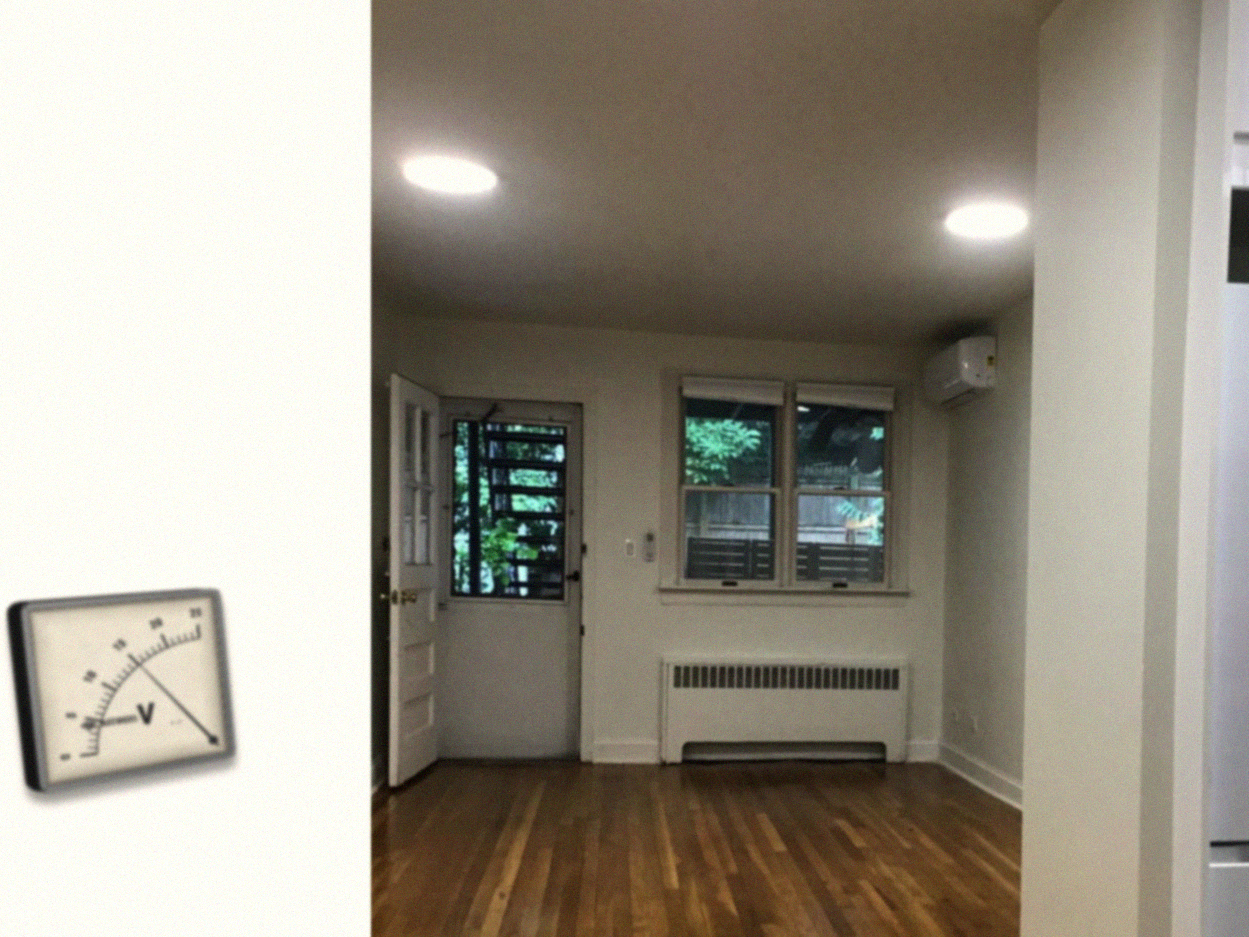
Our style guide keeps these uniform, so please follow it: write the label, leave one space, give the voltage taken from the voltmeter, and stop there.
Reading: 15 V
